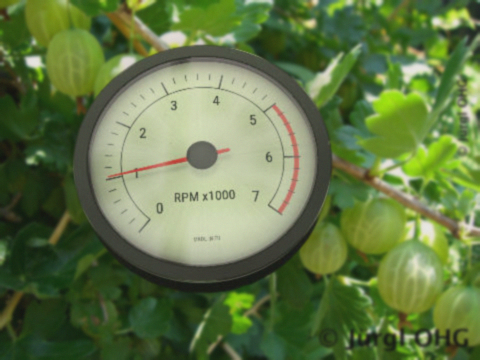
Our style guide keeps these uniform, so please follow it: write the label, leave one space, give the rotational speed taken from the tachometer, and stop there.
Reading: 1000 rpm
